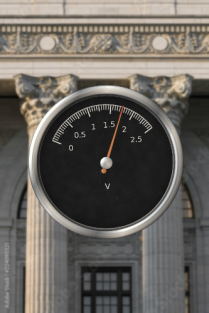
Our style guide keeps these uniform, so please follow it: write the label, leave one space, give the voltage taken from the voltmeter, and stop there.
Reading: 1.75 V
